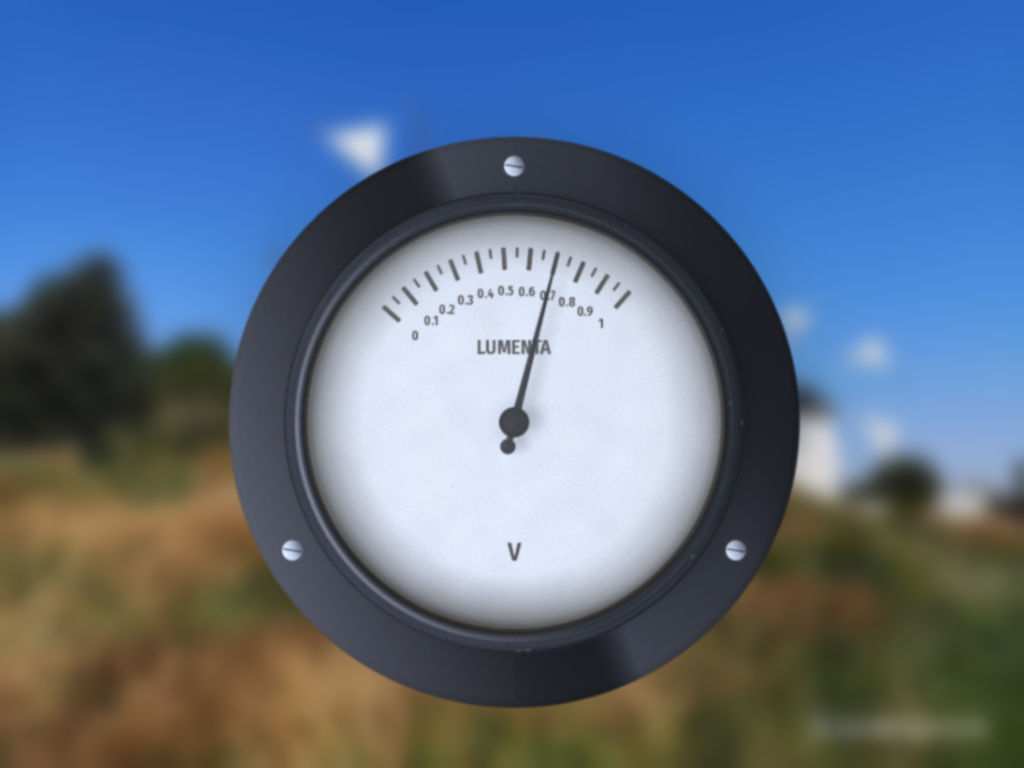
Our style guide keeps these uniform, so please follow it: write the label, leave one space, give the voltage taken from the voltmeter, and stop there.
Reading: 0.7 V
